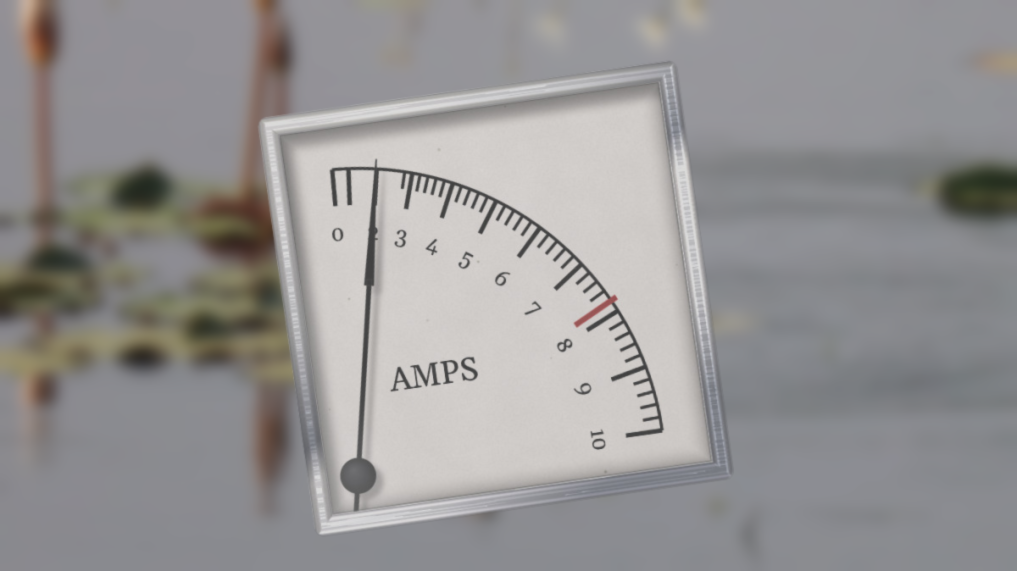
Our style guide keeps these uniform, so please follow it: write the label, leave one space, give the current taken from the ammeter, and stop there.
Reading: 2 A
